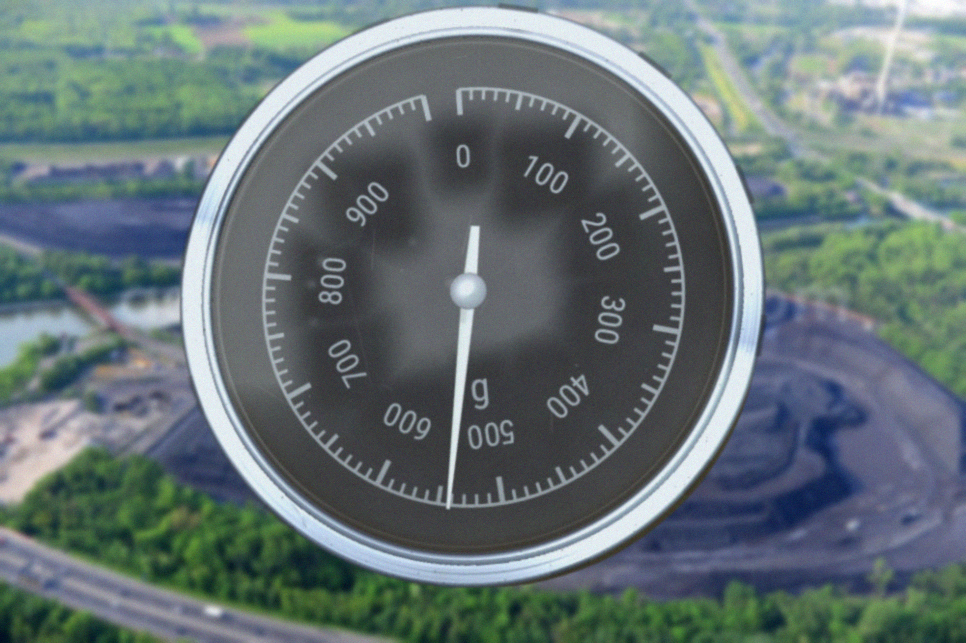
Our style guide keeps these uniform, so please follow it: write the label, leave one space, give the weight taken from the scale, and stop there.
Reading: 540 g
